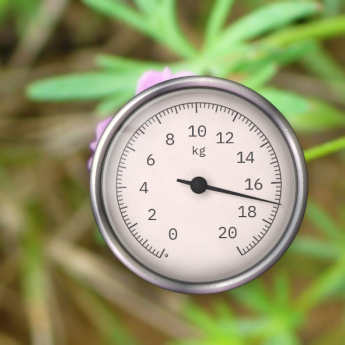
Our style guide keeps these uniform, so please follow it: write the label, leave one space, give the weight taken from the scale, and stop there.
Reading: 17 kg
